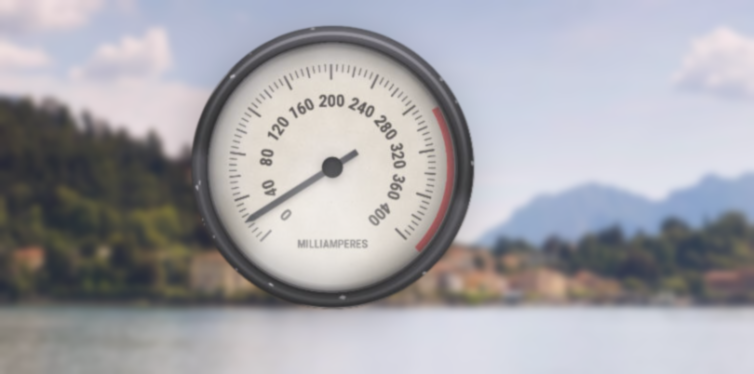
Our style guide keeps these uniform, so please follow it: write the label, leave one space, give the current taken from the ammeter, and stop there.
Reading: 20 mA
